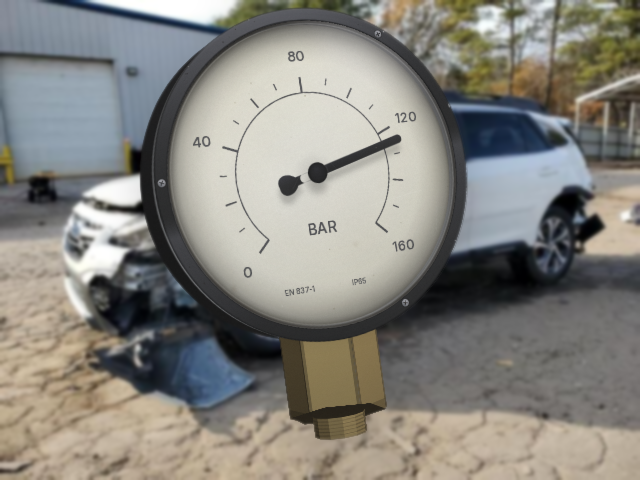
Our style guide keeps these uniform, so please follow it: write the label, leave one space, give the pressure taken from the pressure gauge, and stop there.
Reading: 125 bar
